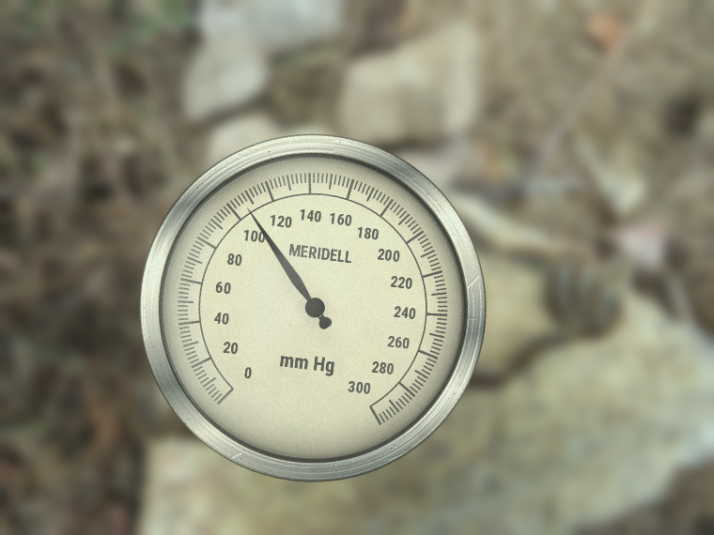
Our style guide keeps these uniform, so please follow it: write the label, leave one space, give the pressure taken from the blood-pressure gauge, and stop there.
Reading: 106 mmHg
